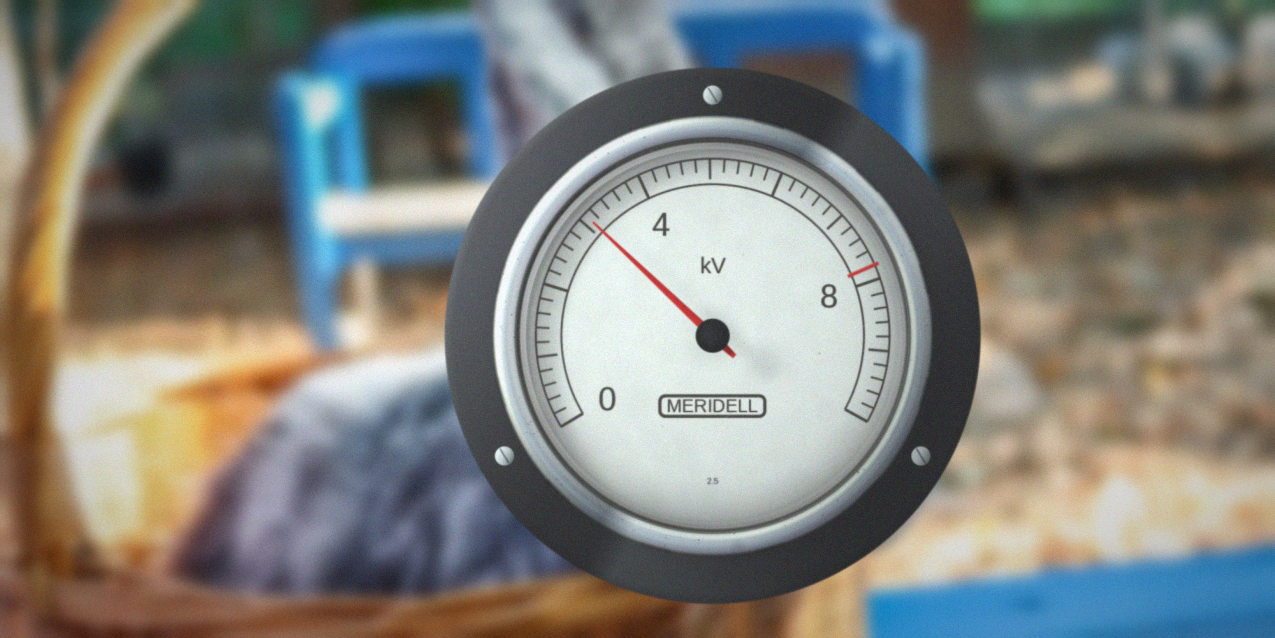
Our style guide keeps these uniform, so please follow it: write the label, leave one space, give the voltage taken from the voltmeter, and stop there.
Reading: 3.1 kV
